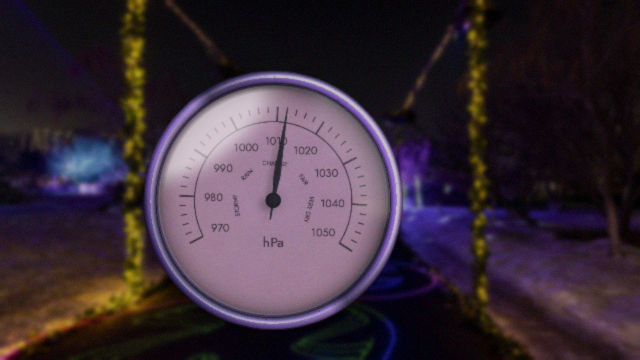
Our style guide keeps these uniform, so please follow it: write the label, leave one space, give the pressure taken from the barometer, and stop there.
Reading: 1012 hPa
